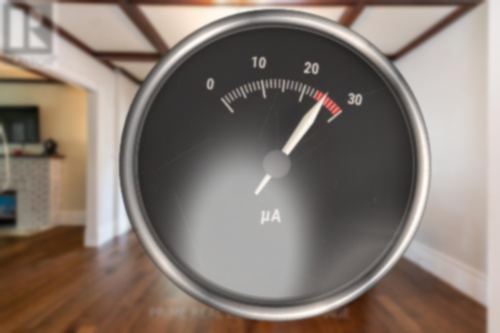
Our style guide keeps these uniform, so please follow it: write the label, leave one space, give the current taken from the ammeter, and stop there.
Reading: 25 µA
